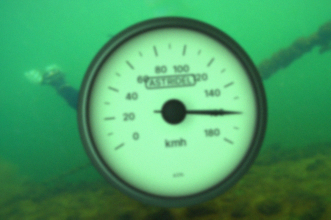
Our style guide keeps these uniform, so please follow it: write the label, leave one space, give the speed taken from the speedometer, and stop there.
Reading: 160 km/h
